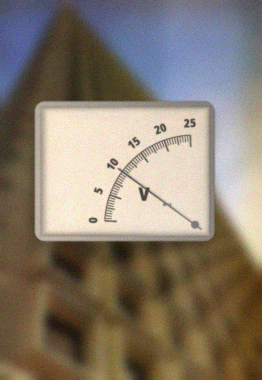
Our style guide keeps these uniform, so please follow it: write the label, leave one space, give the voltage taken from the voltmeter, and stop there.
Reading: 10 V
